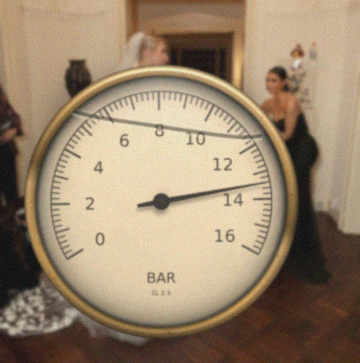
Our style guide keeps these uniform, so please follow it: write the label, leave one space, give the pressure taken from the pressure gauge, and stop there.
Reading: 13.4 bar
